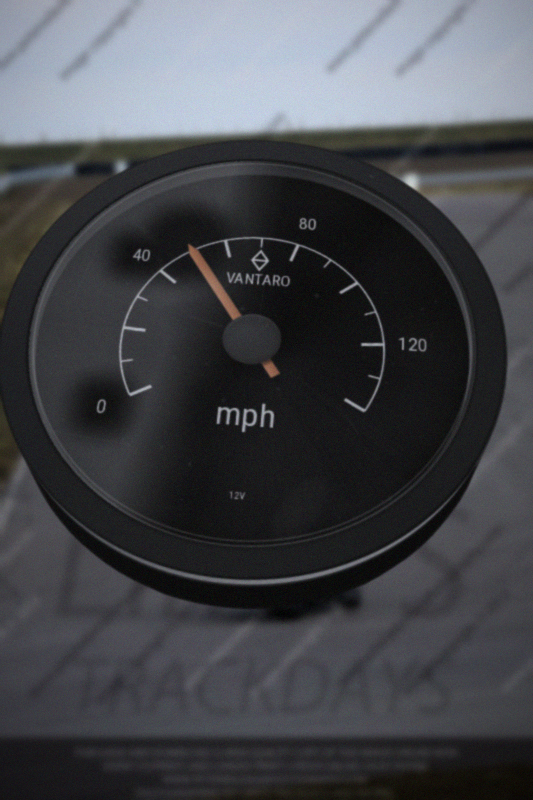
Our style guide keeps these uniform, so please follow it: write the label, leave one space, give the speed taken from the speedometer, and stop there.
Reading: 50 mph
